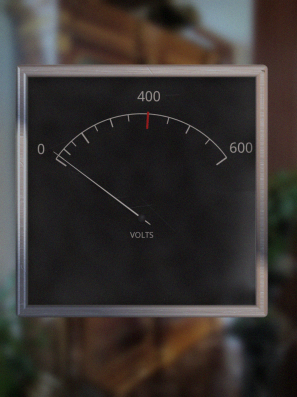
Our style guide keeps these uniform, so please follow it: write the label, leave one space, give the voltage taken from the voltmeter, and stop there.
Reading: 50 V
